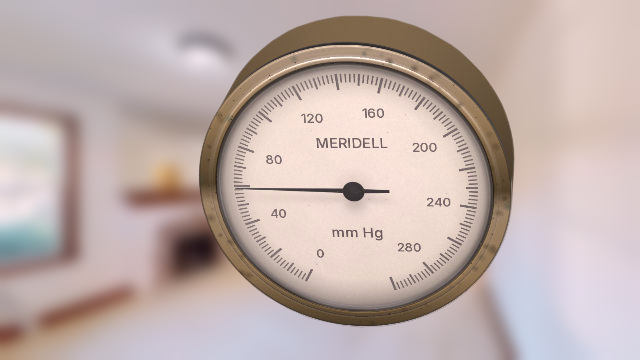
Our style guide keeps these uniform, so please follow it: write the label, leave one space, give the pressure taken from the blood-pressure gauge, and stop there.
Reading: 60 mmHg
